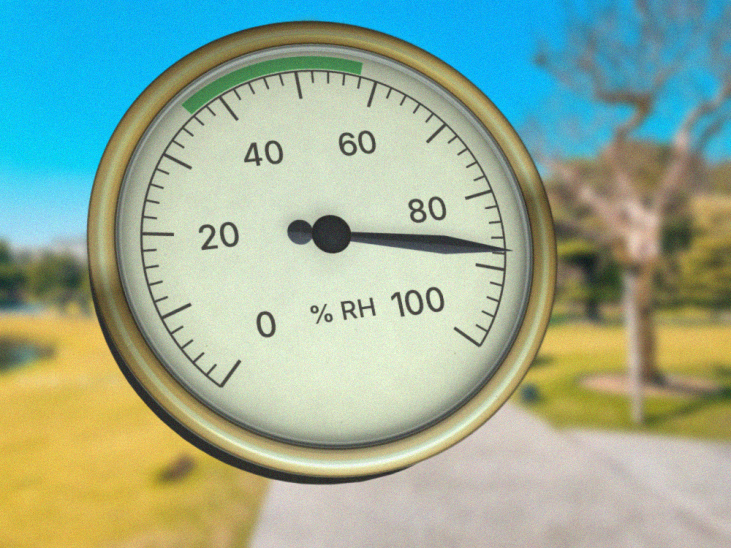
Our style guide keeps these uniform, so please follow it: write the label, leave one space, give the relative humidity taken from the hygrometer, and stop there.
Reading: 88 %
